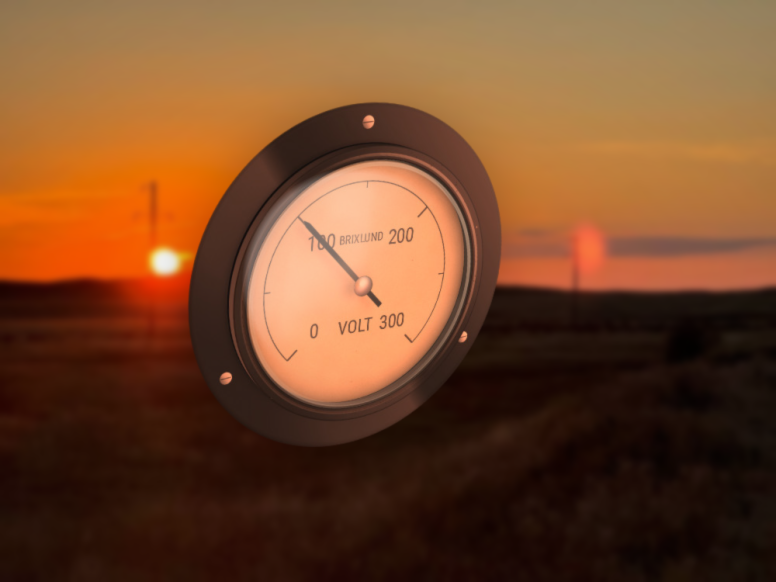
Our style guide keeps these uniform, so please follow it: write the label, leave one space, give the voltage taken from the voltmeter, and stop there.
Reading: 100 V
